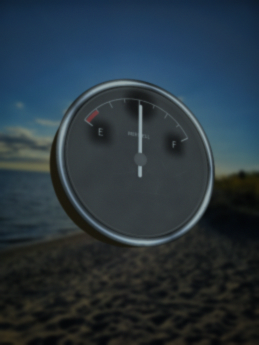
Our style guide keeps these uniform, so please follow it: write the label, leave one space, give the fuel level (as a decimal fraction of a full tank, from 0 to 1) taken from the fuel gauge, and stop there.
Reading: 0.5
